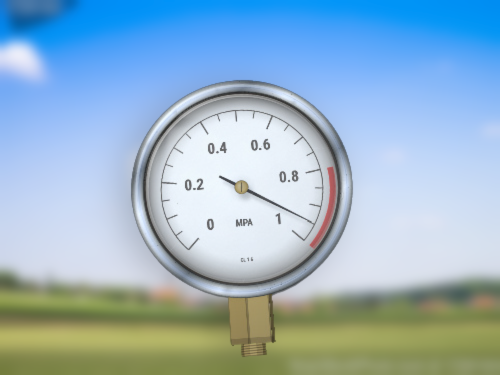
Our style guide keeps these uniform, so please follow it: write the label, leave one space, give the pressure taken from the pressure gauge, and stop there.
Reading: 0.95 MPa
